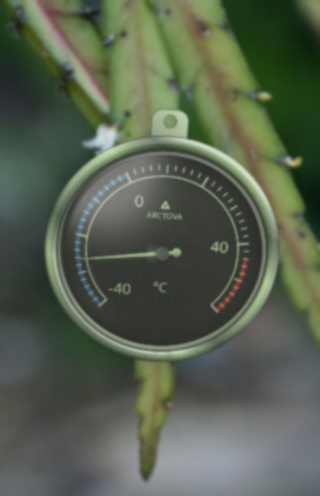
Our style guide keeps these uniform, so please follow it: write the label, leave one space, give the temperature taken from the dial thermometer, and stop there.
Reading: -26 °C
